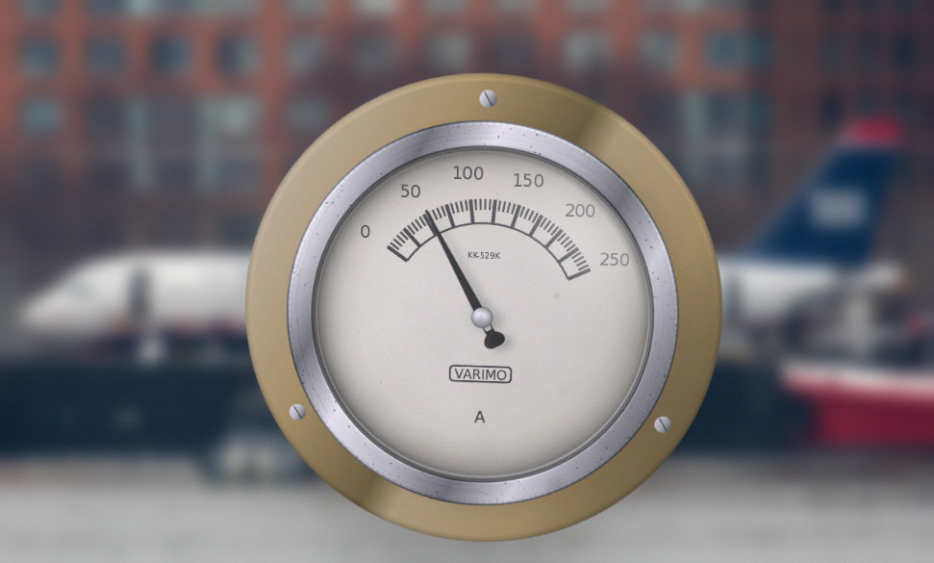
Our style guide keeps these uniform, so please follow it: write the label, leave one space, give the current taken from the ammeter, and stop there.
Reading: 55 A
